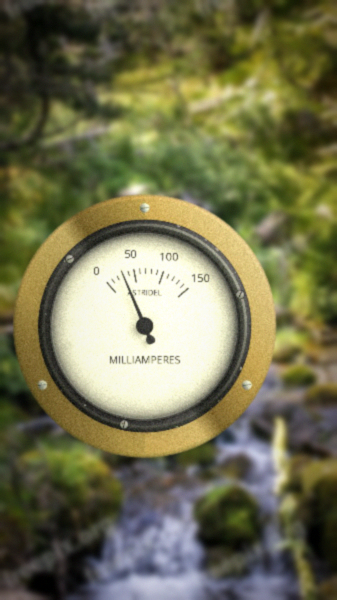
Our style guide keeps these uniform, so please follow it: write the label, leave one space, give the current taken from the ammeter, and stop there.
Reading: 30 mA
